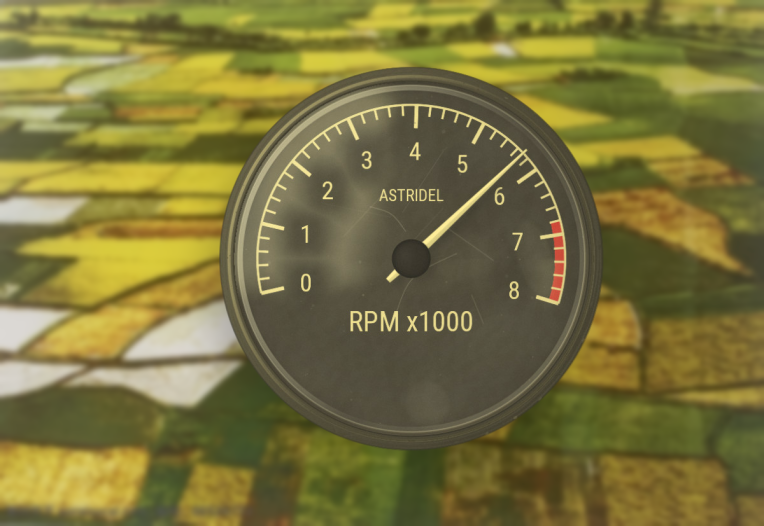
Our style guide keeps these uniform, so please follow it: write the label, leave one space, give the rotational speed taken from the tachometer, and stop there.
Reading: 5700 rpm
